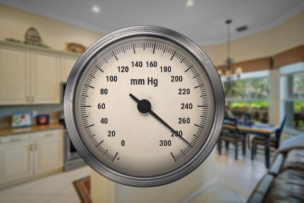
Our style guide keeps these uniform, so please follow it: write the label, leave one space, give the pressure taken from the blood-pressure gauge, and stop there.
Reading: 280 mmHg
